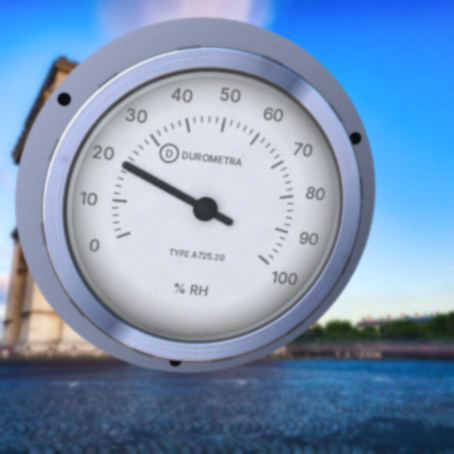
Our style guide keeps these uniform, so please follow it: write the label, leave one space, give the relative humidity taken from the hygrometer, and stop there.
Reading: 20 %
